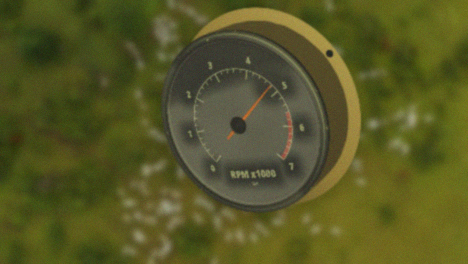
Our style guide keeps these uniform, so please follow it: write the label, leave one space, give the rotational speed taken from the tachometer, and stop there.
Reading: 4800 rpm
